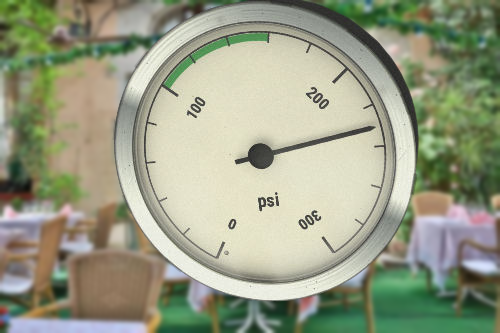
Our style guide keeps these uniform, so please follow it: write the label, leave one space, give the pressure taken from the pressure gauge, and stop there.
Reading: 230 psi
